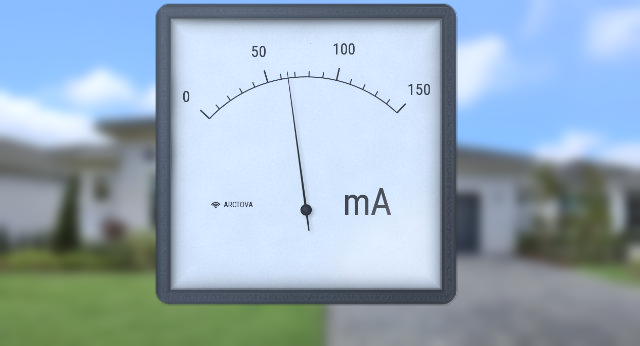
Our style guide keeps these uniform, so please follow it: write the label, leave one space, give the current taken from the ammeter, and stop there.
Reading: 65 mA
